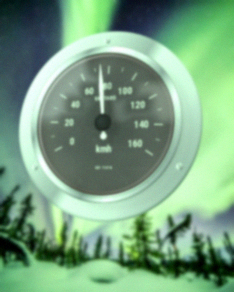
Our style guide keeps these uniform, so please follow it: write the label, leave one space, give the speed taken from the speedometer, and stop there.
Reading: 75 km/h
